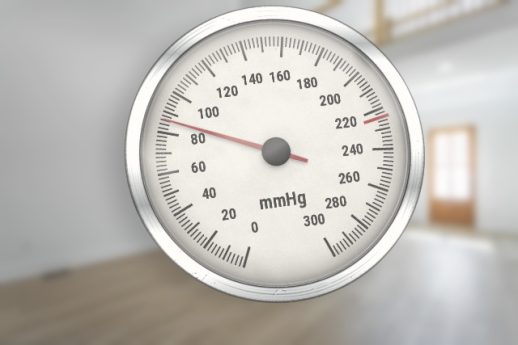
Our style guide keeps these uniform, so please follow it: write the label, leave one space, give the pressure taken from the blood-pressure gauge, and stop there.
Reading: 86 mmHg
